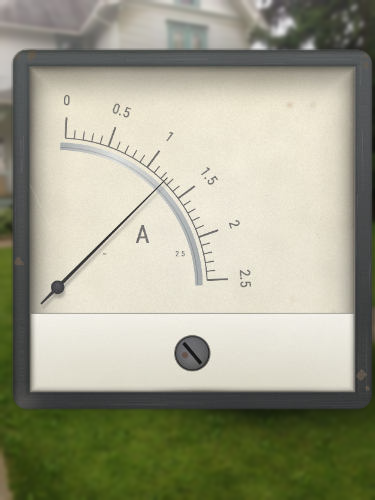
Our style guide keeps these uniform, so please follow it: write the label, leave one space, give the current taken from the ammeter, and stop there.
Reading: 1.25 A
